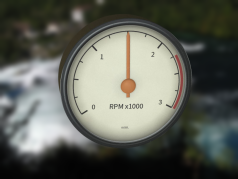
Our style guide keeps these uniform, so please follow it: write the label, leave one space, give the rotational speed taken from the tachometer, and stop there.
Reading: 1500 rpm
